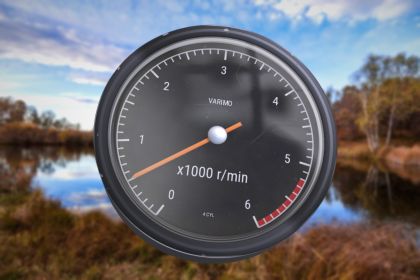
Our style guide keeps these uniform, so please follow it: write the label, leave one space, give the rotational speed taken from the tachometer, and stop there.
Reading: 500 rpm
